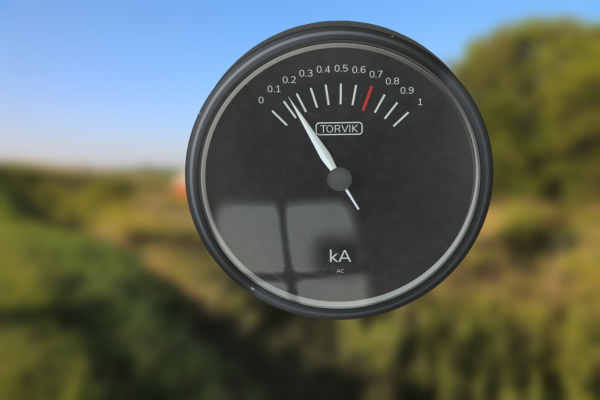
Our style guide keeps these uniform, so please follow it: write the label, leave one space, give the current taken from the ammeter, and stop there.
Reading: 0.15 kA
